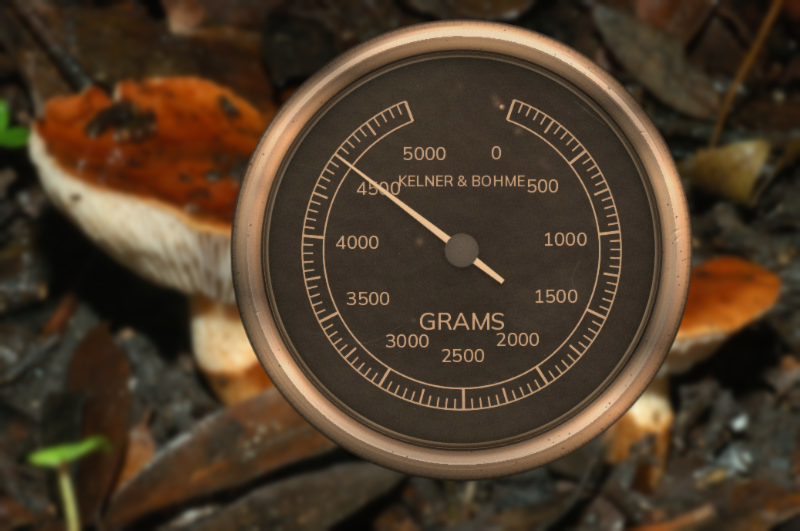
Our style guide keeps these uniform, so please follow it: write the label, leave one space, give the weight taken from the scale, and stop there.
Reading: 4500 g
